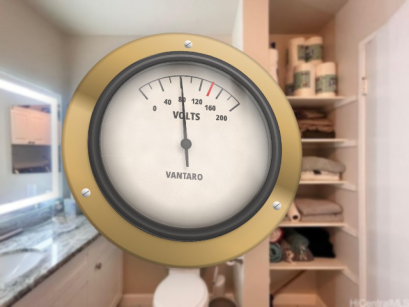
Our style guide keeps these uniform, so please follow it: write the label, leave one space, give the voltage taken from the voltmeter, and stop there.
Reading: 80 V
